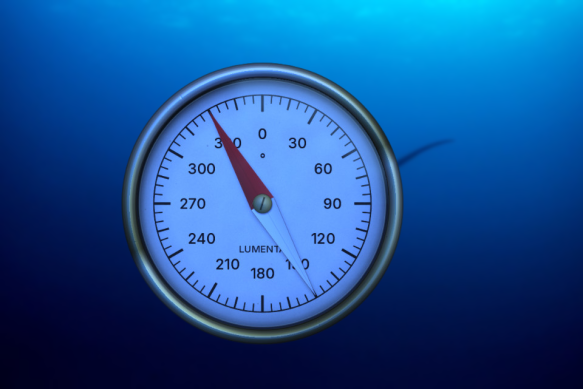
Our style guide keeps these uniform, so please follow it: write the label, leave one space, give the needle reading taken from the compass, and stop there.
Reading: 330 °
